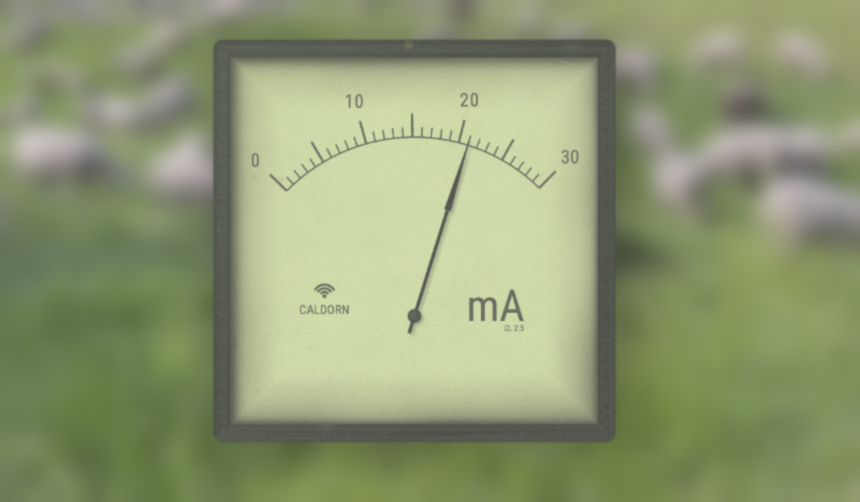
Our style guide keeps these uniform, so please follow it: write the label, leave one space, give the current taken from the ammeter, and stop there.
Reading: 21 mA
